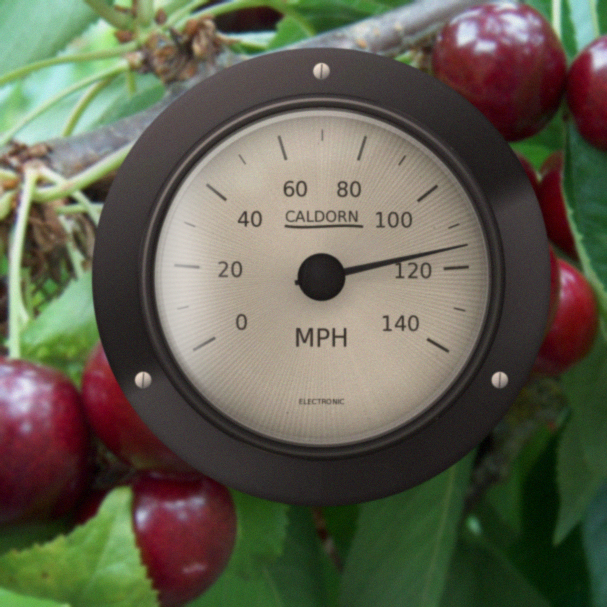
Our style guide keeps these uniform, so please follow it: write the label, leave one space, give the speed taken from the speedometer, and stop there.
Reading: 115 mph
